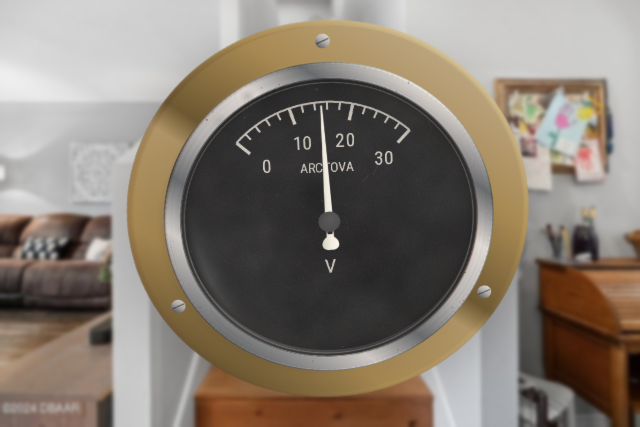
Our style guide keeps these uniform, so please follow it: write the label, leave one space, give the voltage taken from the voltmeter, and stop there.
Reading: 15 V
